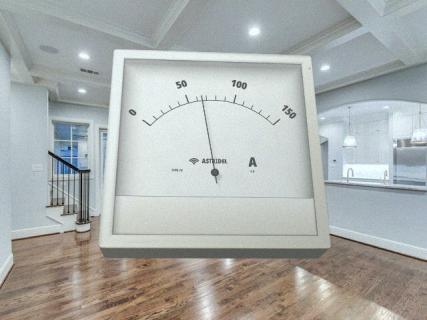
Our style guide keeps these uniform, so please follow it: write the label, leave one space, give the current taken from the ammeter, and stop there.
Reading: 65 A
